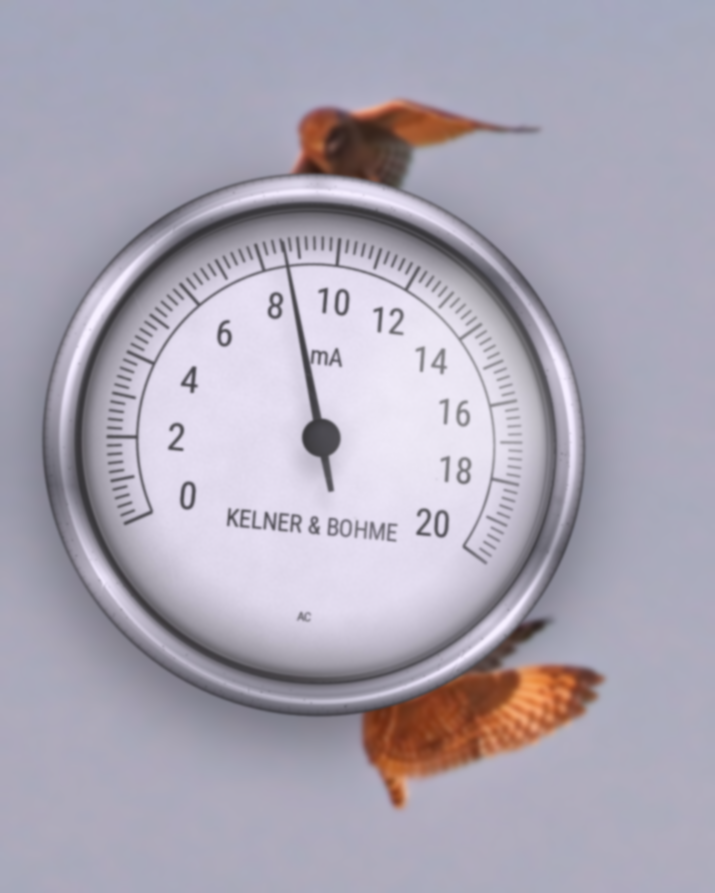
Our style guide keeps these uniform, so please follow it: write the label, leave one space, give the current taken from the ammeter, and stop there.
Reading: 8.6 mA
